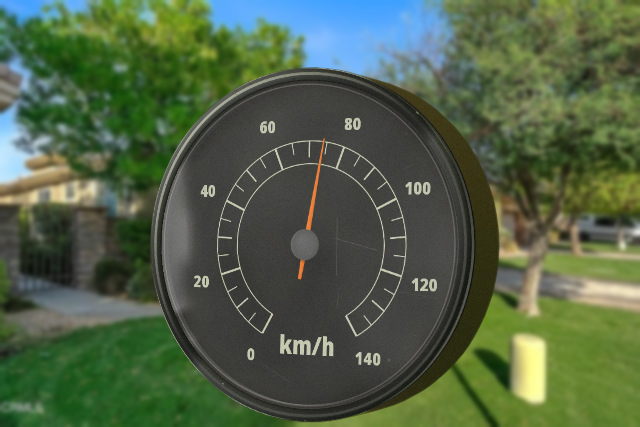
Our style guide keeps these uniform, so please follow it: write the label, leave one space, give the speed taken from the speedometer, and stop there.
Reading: 75 km/h
